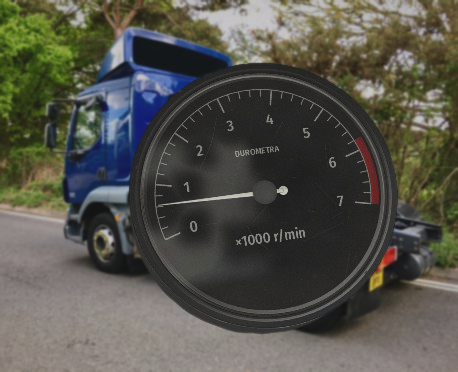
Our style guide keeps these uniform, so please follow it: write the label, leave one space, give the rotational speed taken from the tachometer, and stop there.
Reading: 600 rpm
